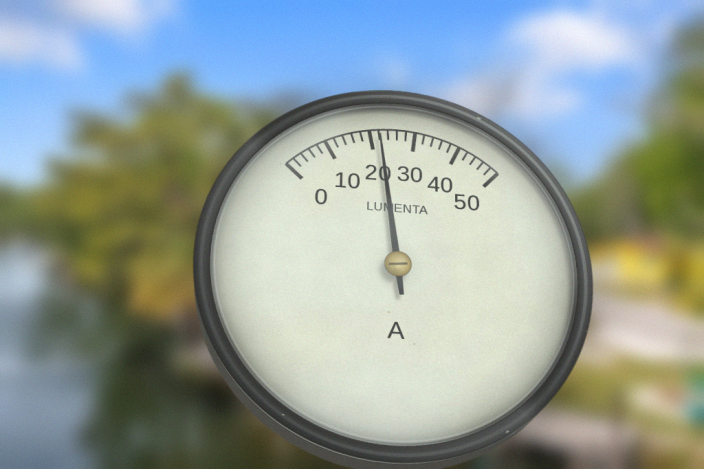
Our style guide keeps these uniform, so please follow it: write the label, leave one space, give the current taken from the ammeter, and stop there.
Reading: 22 A
